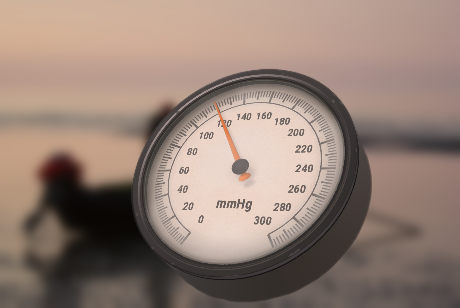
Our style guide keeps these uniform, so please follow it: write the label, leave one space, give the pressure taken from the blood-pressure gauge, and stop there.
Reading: 120 mmHg
